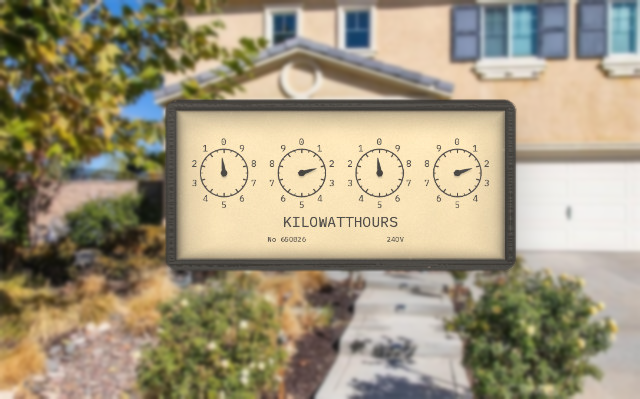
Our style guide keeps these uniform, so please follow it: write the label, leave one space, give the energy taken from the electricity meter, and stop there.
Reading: 202 kWh
